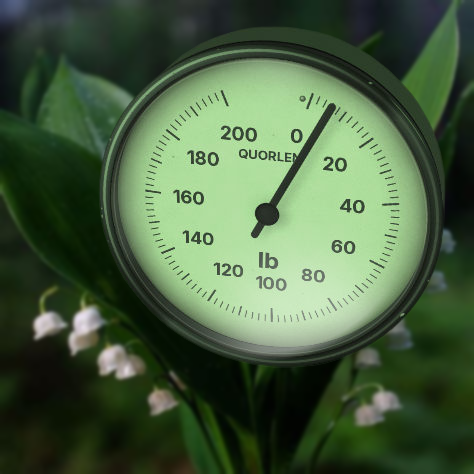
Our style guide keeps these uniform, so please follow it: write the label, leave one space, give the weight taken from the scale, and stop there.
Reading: 6 lb
